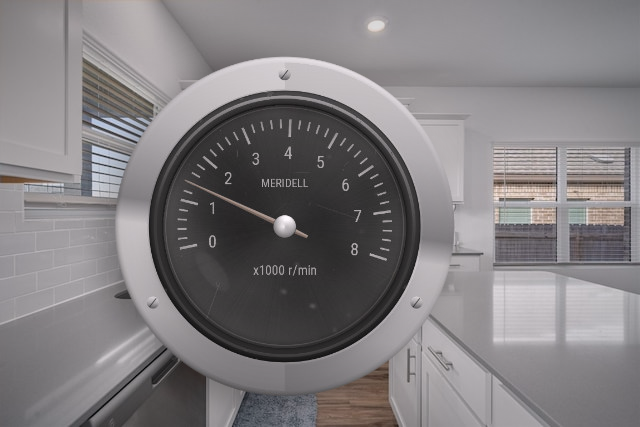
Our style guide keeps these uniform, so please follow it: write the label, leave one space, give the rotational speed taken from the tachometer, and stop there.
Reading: 1400 rpm
